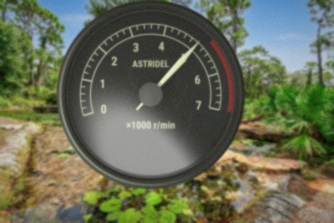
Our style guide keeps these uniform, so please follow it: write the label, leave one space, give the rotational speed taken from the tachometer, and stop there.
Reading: 5000 rpm
